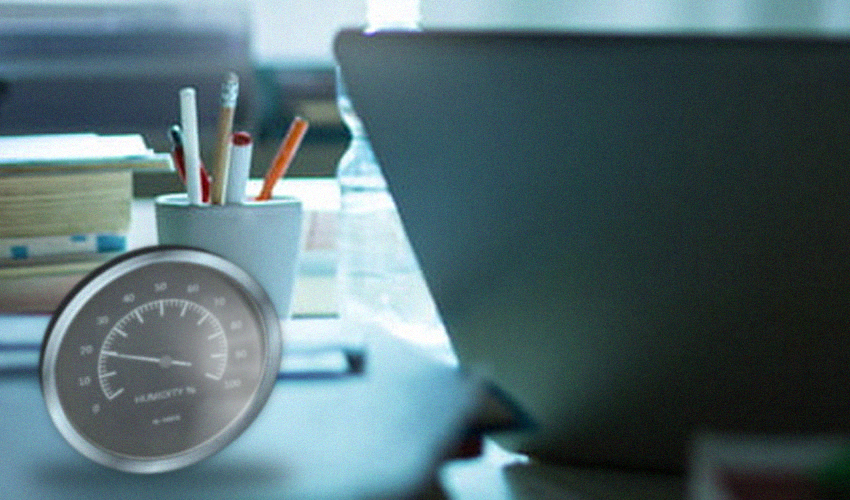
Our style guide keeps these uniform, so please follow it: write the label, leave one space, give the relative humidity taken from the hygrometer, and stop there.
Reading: 20 %
